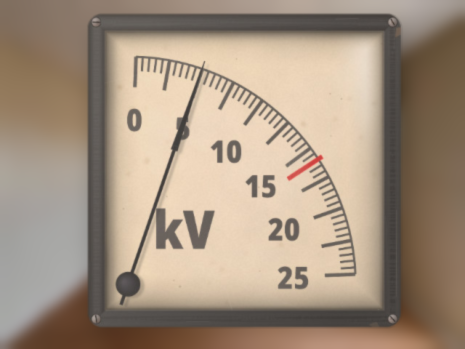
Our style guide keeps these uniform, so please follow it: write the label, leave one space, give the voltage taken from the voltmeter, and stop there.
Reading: 5 kV
